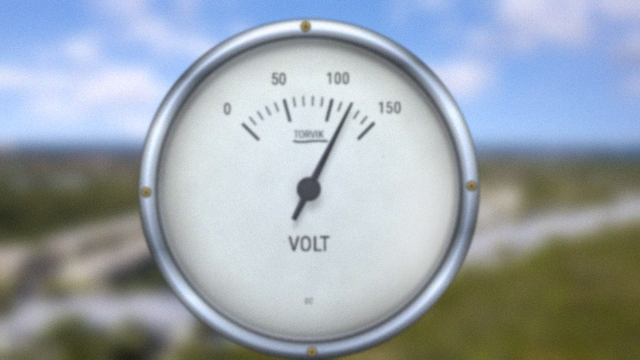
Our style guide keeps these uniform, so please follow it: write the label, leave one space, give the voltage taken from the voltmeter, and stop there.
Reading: 120 V
